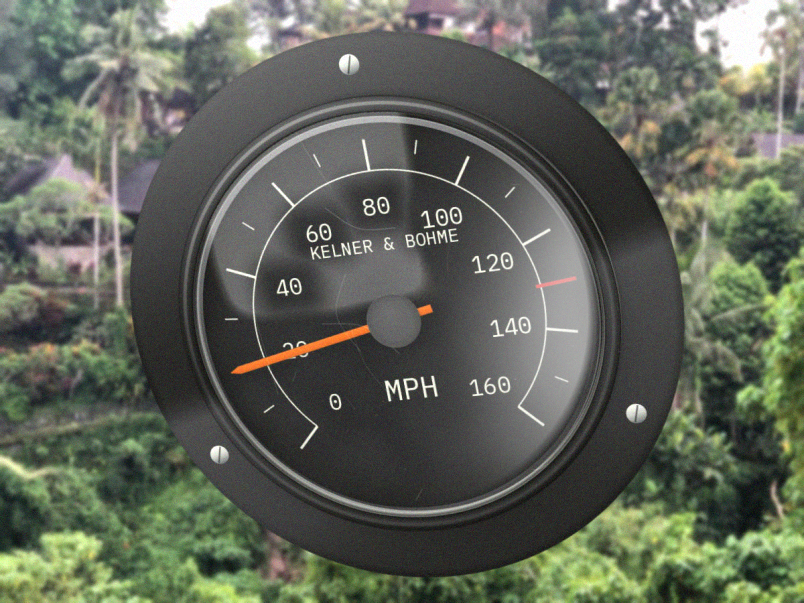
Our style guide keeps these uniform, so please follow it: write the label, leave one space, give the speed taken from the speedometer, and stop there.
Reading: 20 mph
